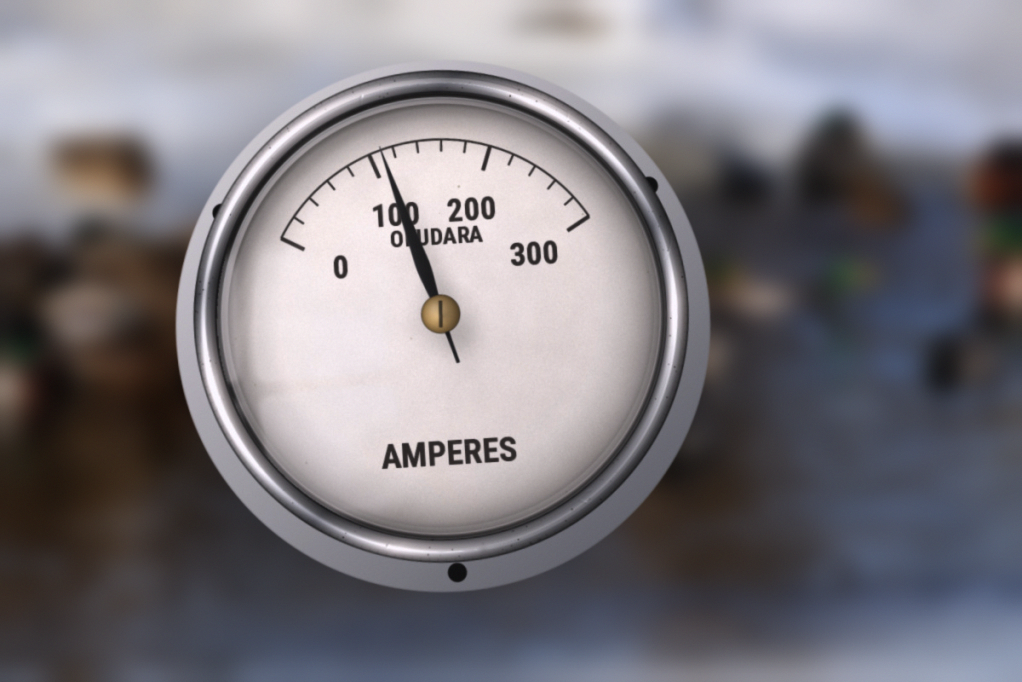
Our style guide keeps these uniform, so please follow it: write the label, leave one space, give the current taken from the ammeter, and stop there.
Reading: 110 A
